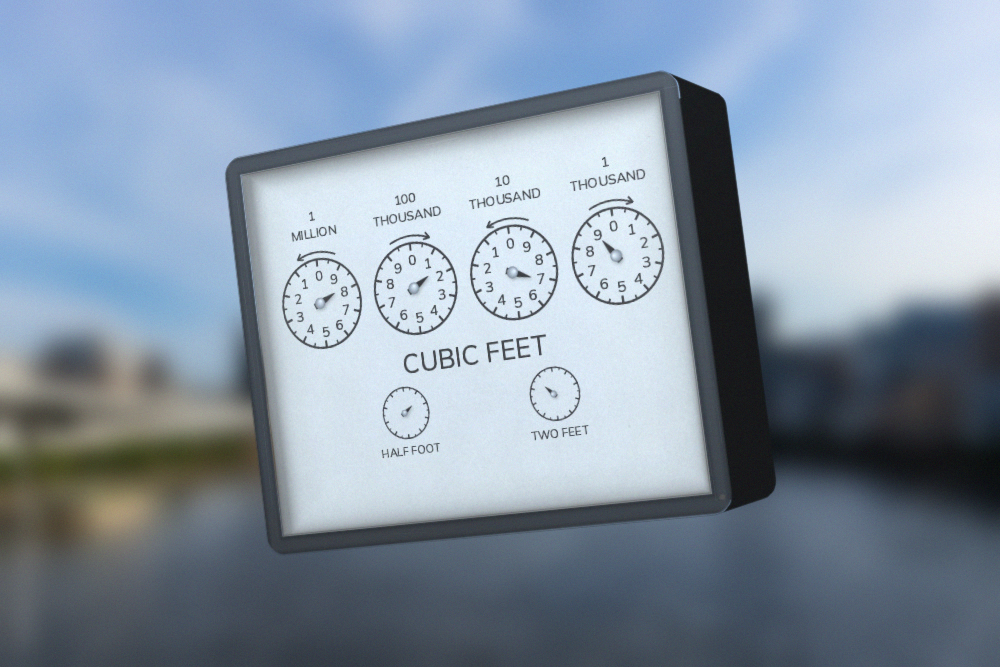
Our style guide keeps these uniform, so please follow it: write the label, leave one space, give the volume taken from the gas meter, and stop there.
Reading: 816900 ft³
